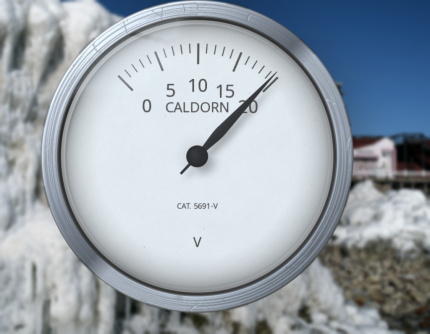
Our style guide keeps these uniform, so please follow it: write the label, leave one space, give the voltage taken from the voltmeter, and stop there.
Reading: 19.5 V
